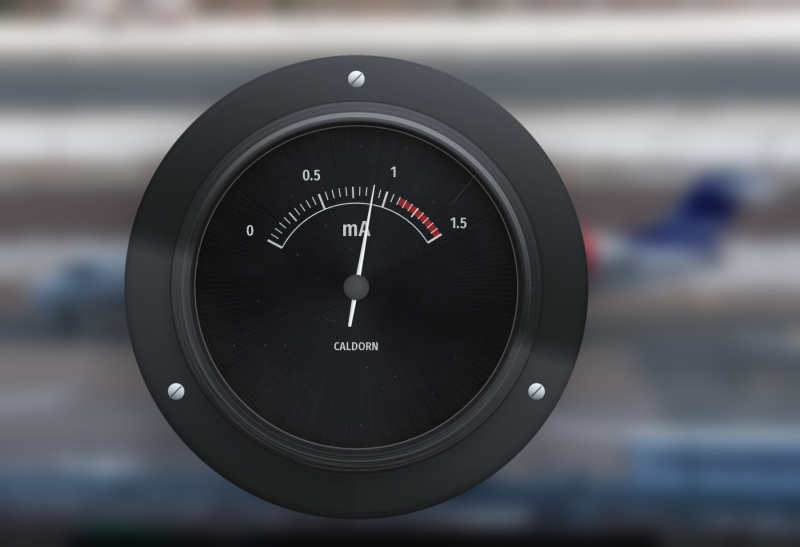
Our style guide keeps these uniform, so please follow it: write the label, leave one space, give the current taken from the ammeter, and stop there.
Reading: 0.9 mA
